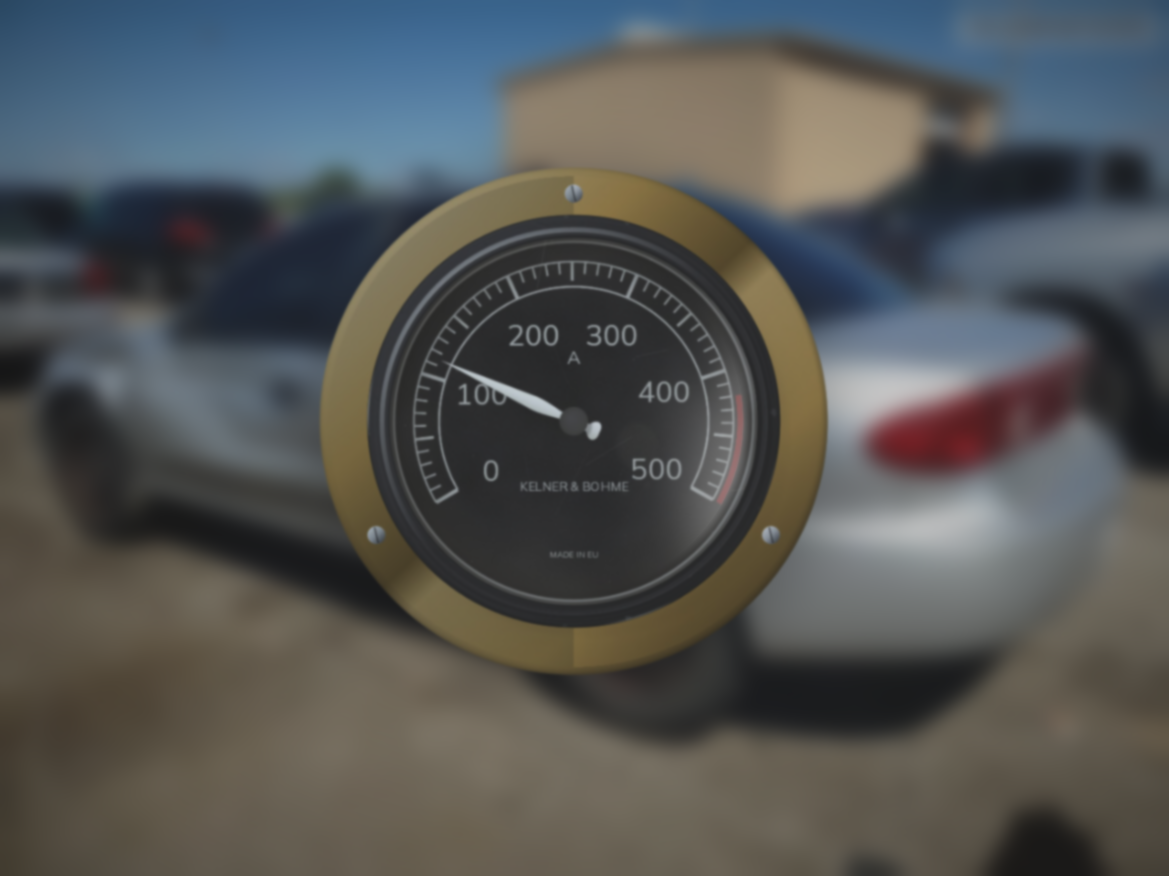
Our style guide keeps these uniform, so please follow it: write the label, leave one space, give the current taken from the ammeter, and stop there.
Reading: 115 A
